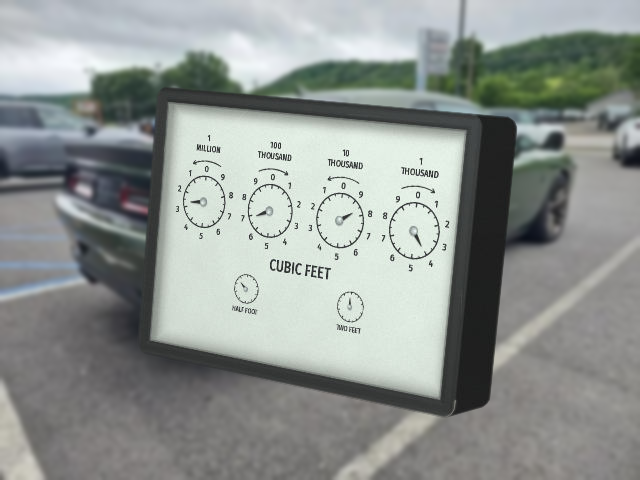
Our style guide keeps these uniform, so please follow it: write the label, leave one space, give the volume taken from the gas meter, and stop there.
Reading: 268400 ft³
